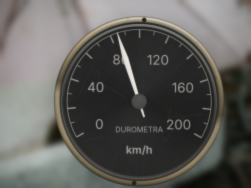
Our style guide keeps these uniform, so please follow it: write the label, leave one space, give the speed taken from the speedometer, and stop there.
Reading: 85 km/h
